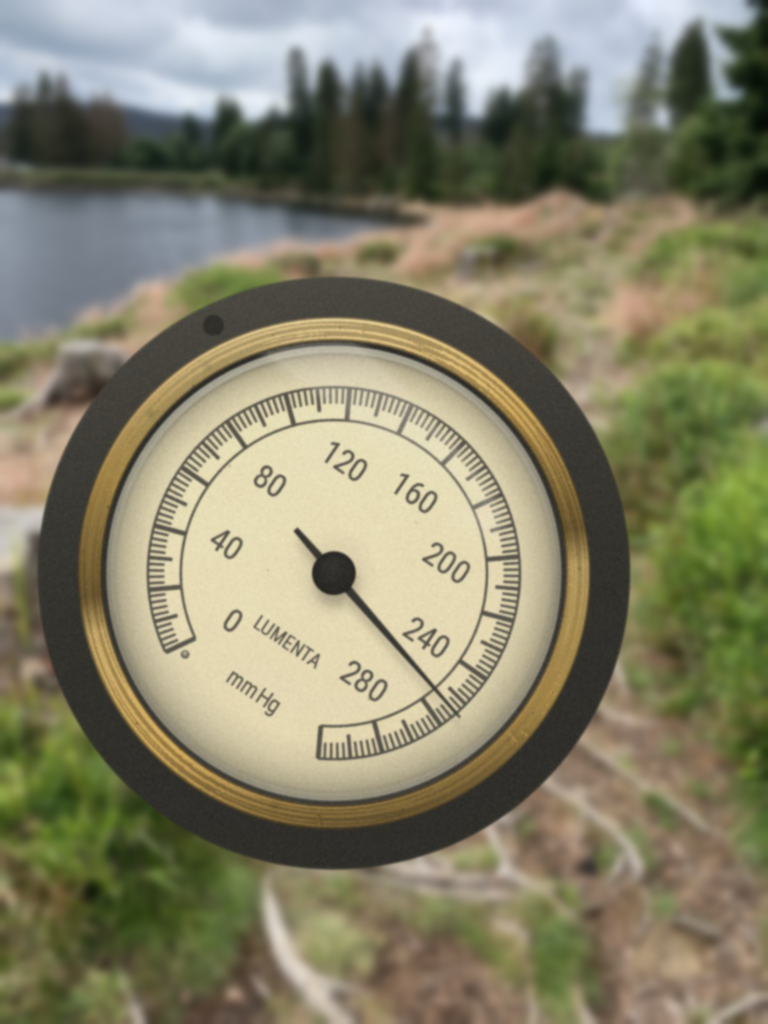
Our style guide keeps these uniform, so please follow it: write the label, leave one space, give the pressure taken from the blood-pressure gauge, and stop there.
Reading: 254 mmHg
